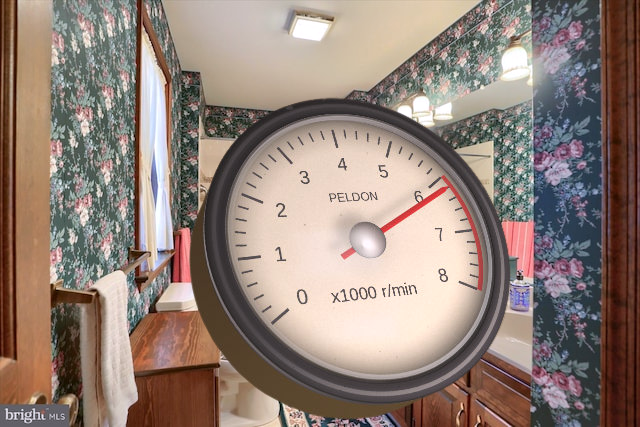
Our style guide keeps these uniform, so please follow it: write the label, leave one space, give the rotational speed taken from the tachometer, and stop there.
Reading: 6200 rpm
